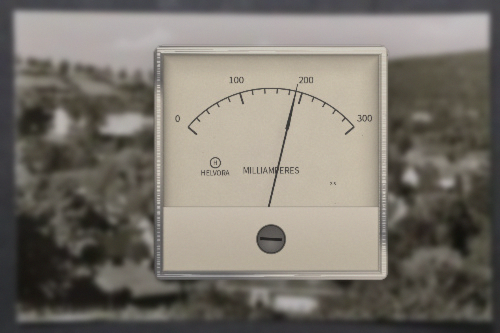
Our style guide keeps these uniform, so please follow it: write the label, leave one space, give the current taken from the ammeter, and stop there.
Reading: 190 mA
